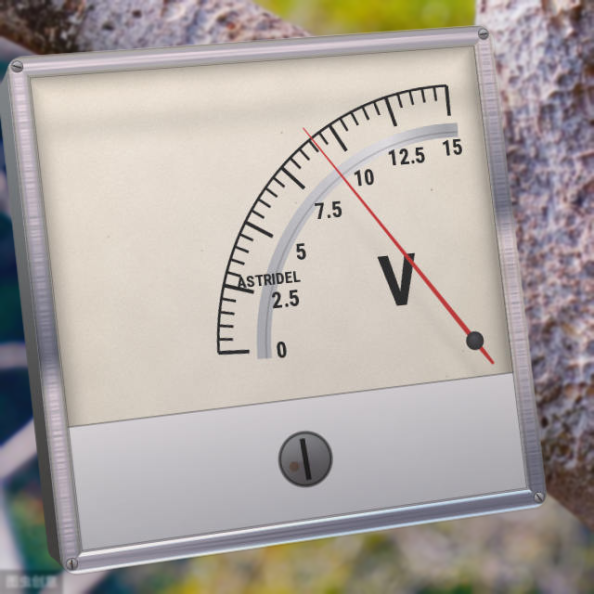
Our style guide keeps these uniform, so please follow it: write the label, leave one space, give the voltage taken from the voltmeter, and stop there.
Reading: 9 V
